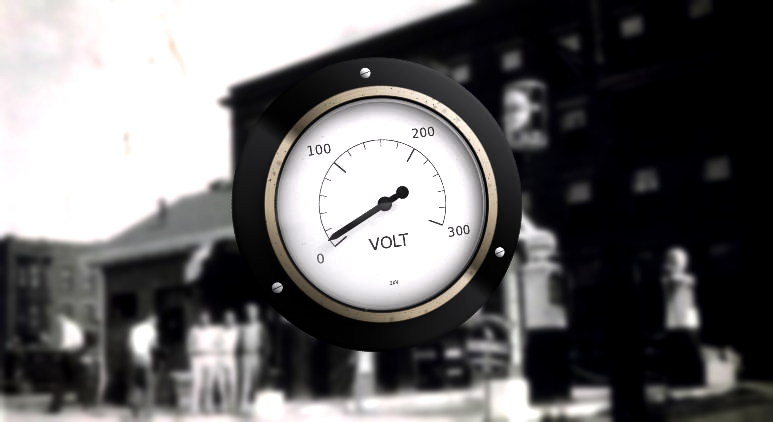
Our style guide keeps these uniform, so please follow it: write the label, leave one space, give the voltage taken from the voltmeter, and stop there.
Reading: 10 V
